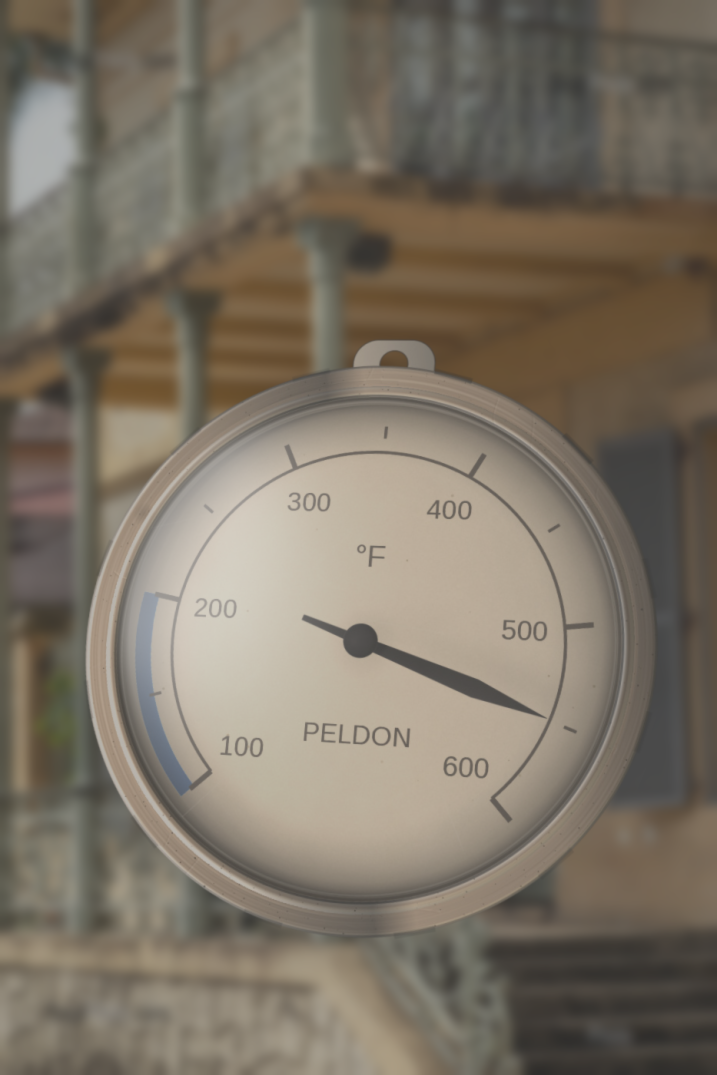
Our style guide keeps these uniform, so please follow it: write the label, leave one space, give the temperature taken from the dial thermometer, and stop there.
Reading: 550 °F
